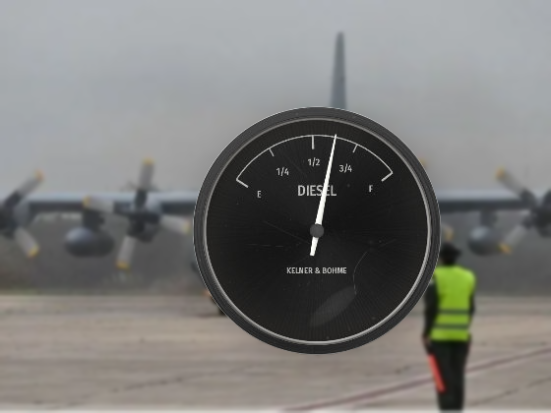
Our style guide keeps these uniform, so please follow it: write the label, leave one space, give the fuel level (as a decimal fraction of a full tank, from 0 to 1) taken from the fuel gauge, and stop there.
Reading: 0.625
